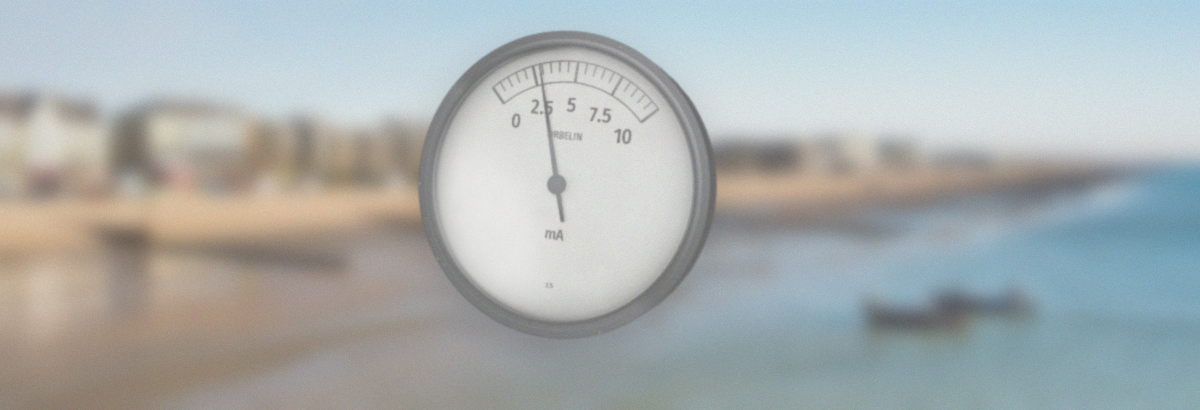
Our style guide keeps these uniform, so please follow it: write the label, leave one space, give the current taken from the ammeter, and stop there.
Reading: 3 mA
